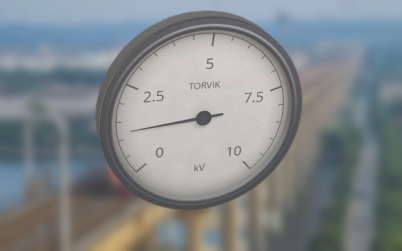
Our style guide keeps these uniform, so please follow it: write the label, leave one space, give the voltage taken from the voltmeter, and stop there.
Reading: 1.25 kV
